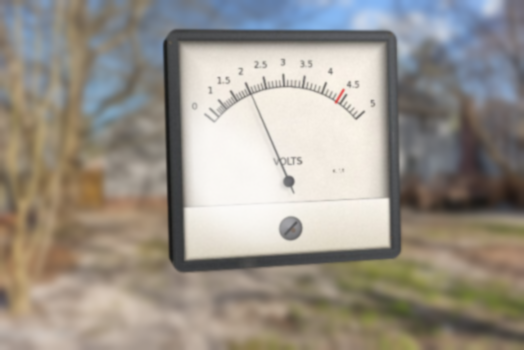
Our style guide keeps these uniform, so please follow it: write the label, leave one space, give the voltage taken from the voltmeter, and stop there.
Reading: 2 V
